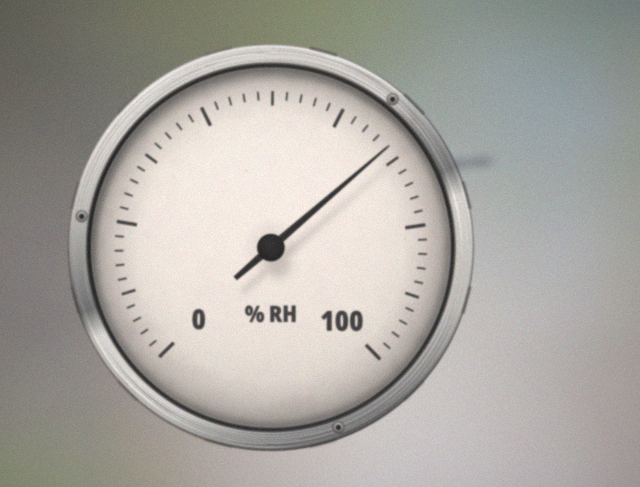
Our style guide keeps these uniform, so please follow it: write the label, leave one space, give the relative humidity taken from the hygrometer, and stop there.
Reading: 68 %
